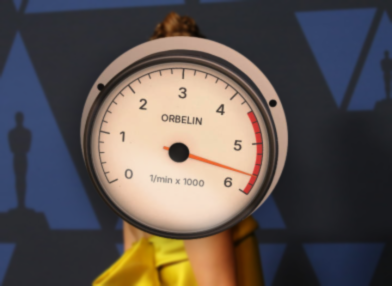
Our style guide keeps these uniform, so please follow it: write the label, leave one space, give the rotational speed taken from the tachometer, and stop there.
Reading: 5600 rpm
